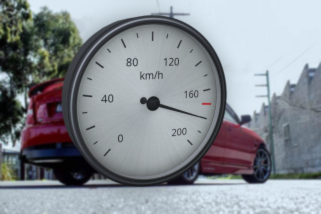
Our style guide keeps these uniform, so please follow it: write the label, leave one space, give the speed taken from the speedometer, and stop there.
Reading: 180 km/h
